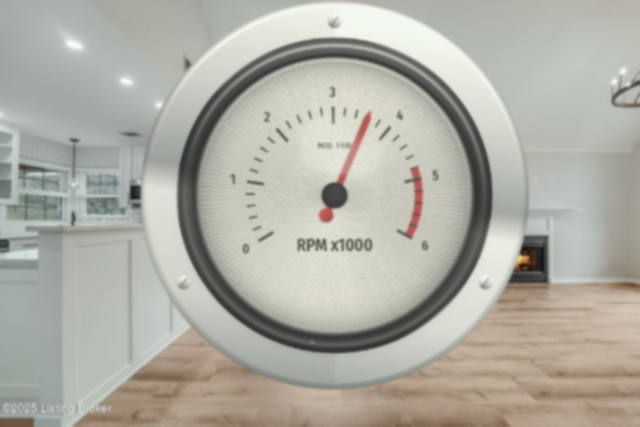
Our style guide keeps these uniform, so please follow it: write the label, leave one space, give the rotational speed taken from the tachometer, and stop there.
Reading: 3600 rpm
